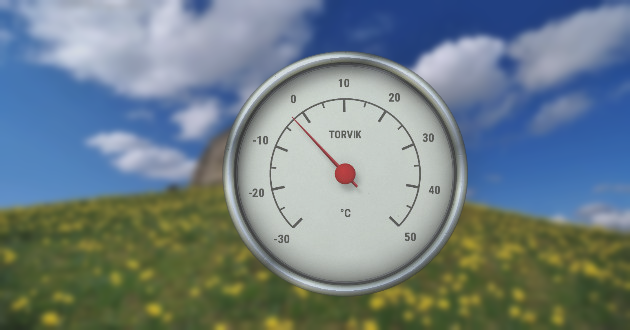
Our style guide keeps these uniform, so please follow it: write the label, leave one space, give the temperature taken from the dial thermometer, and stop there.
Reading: -2.5 °C
